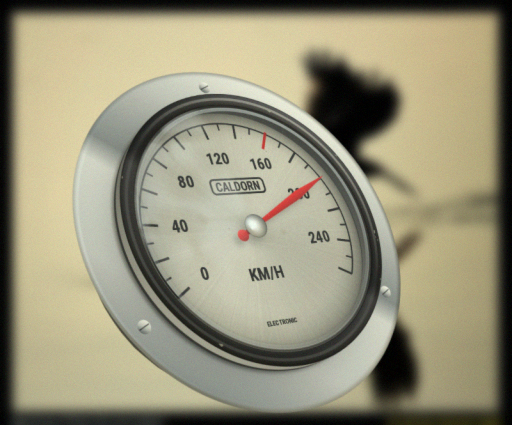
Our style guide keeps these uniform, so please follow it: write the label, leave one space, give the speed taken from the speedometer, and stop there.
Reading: 200 km/h
